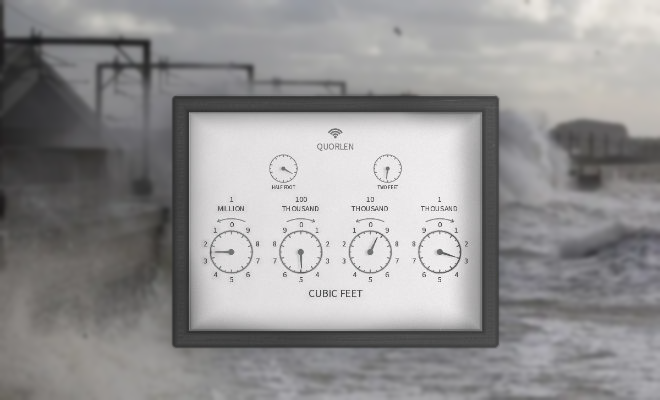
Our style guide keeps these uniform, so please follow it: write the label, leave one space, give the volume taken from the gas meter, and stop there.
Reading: 249300 ft³
